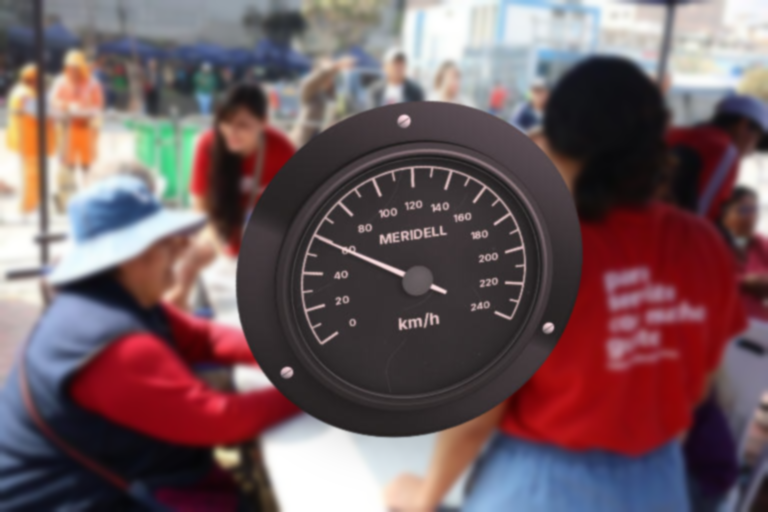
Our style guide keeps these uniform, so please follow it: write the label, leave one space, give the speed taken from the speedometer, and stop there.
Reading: 60 km/h
